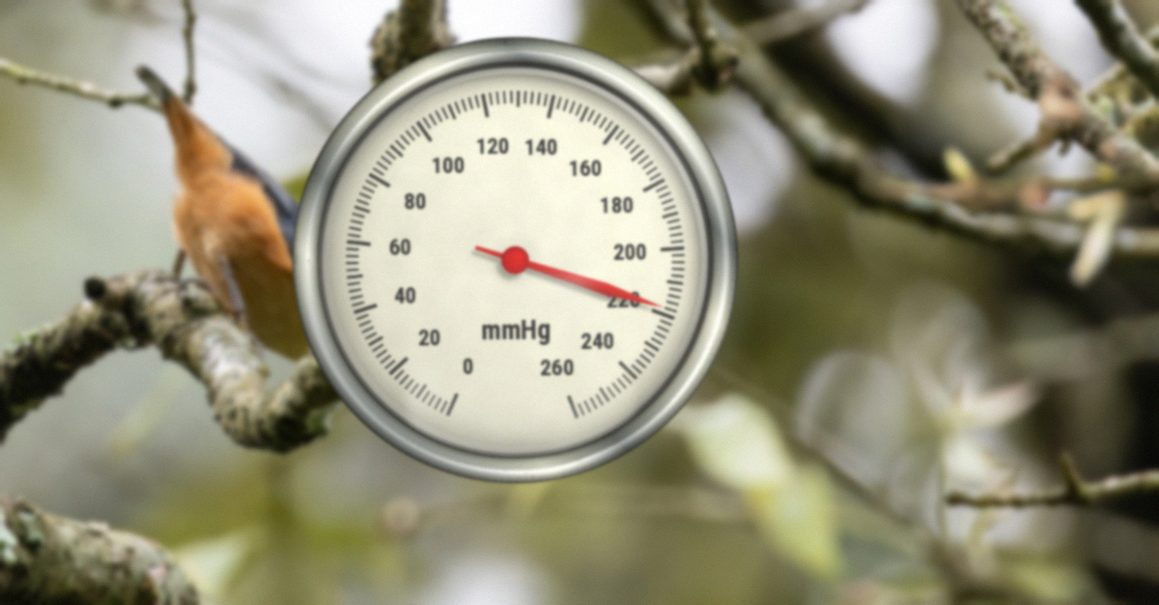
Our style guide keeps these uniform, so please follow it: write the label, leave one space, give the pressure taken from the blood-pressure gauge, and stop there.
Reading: 218 mmHg
